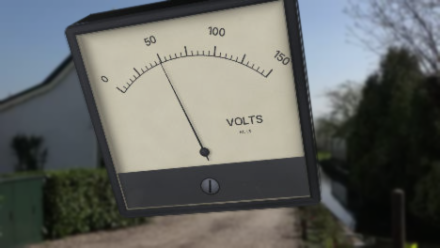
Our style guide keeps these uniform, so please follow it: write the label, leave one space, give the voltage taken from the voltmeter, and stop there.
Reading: 50 V
